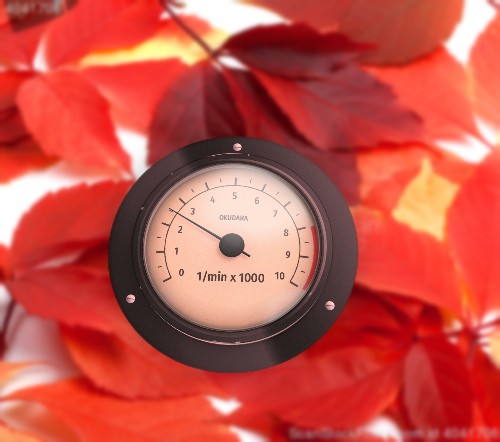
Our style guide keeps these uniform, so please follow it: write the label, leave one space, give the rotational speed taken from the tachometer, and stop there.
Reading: 2500 rpm
